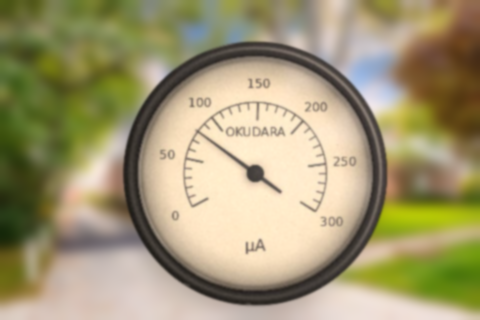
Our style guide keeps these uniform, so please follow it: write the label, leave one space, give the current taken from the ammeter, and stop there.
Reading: 80 µA
